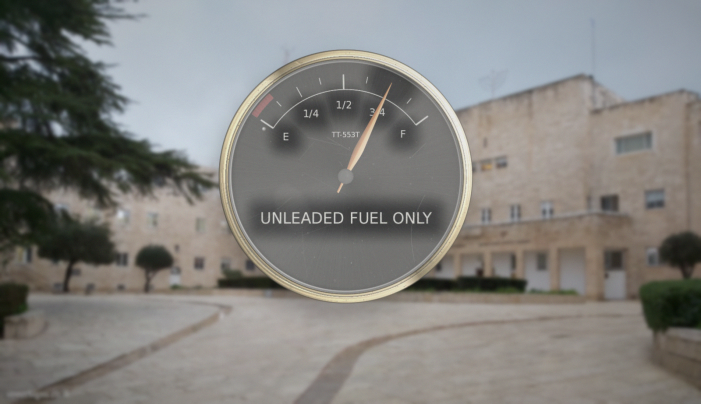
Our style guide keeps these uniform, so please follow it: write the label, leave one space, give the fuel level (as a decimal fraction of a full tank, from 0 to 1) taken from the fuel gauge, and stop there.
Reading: 0.75
